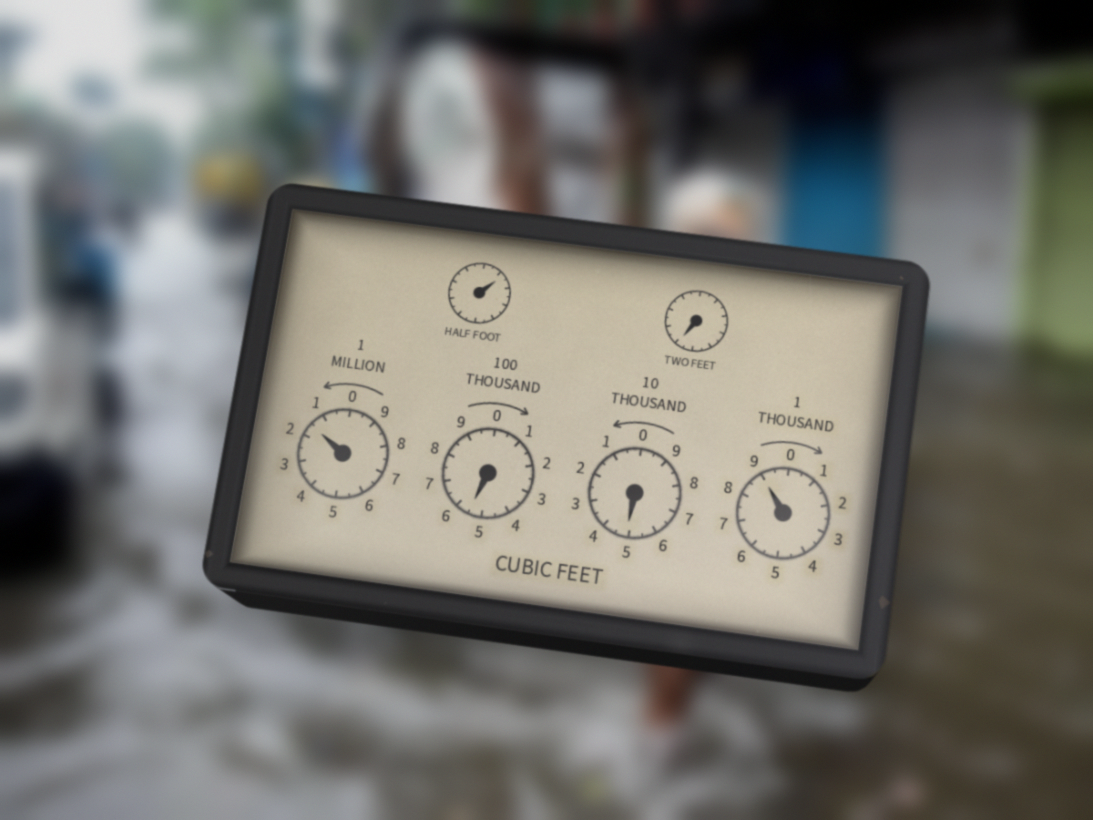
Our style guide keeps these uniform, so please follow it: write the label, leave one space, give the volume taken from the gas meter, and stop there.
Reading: 154900 ft³
